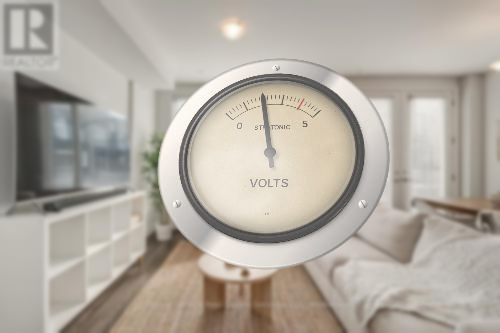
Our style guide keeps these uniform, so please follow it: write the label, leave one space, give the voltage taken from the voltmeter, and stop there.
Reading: 2 V
